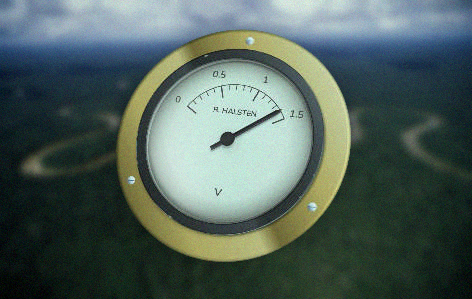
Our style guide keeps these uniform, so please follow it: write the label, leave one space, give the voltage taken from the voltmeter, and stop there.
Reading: 1.4 V
